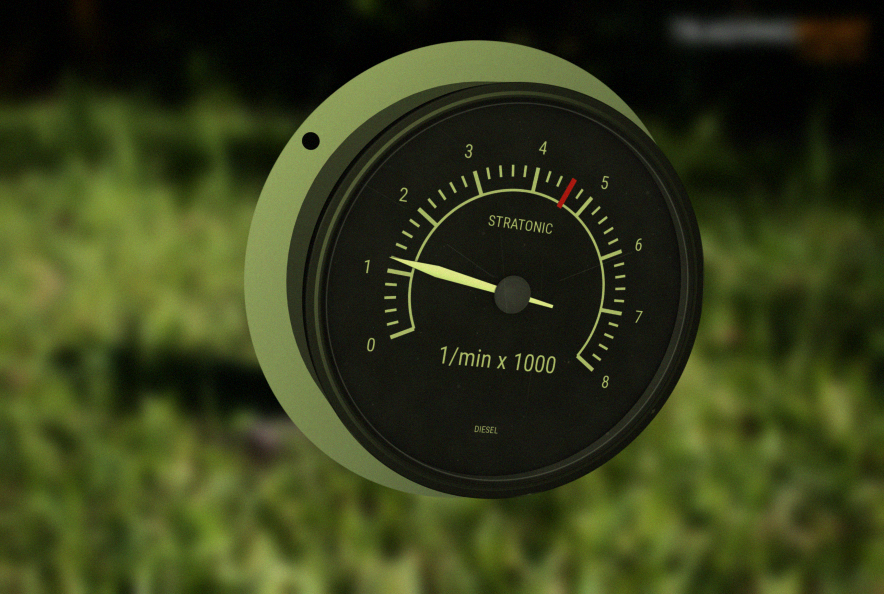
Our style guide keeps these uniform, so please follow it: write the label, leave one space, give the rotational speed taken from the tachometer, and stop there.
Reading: 1200 rpm
